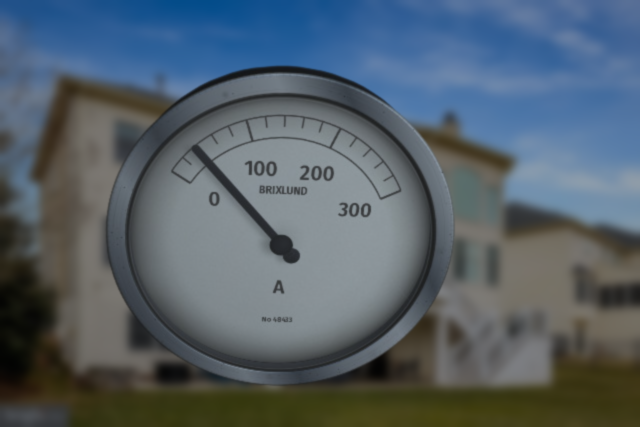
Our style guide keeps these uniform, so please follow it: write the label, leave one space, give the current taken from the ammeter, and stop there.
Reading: 40 A
